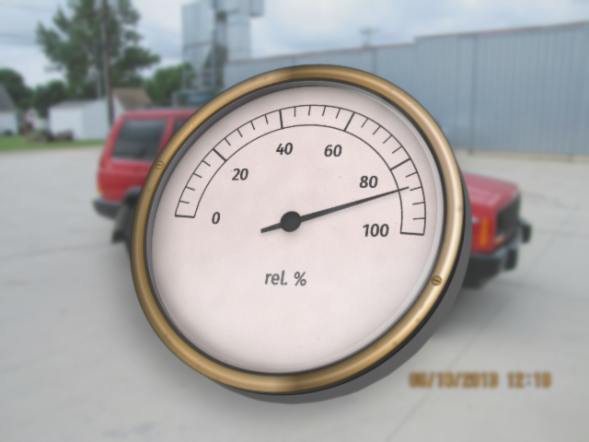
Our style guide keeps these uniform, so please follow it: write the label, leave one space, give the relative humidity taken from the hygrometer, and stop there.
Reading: 88 %
